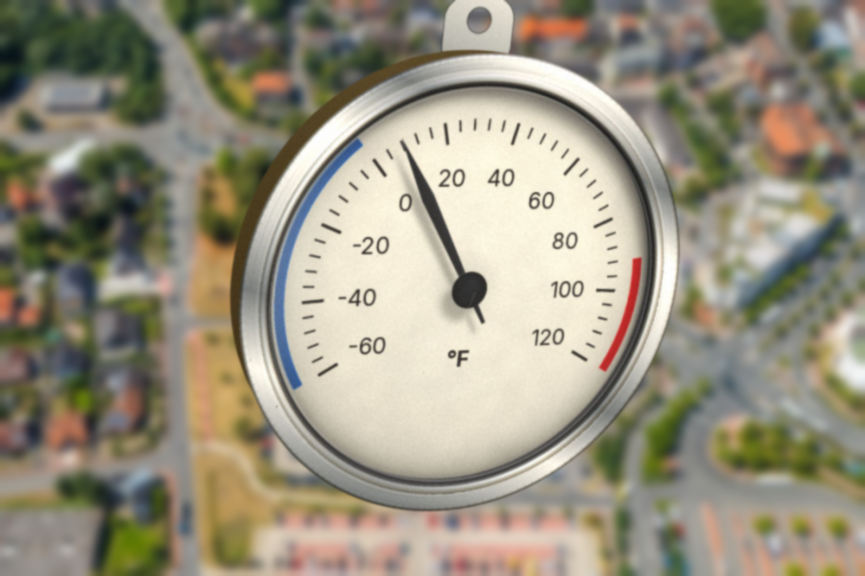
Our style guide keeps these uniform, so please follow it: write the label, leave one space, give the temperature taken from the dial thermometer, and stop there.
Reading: 8 °F
